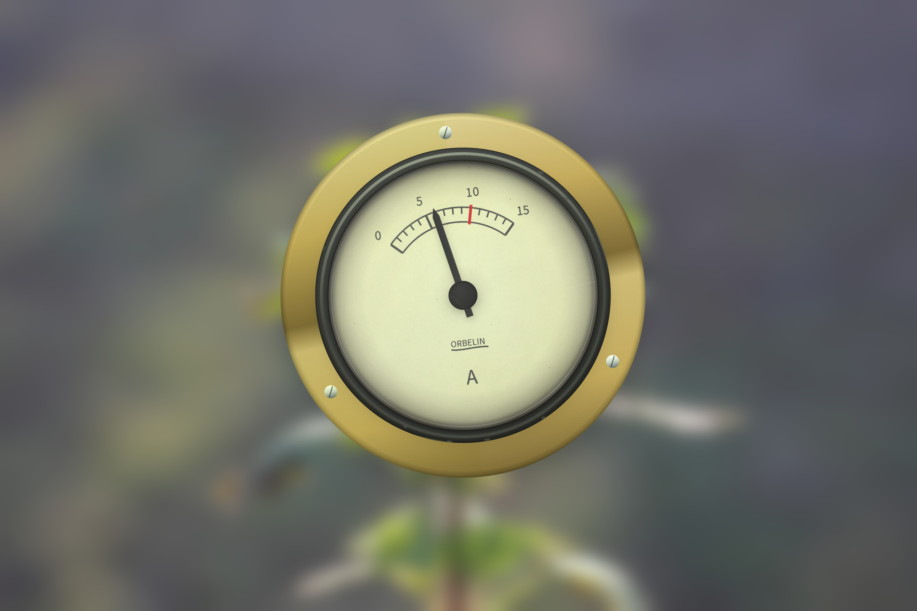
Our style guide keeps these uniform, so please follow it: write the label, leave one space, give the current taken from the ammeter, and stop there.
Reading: 6 A
